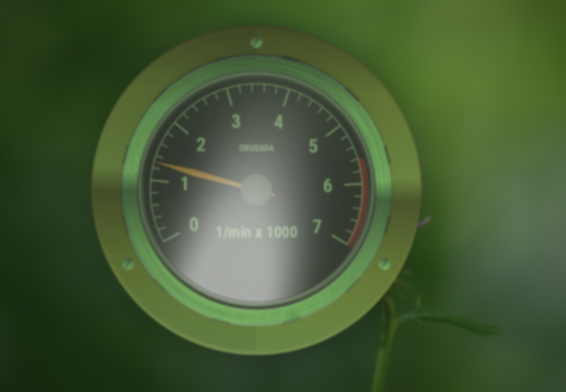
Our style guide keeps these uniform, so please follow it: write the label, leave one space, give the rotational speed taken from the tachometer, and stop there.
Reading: 1300 rpm
